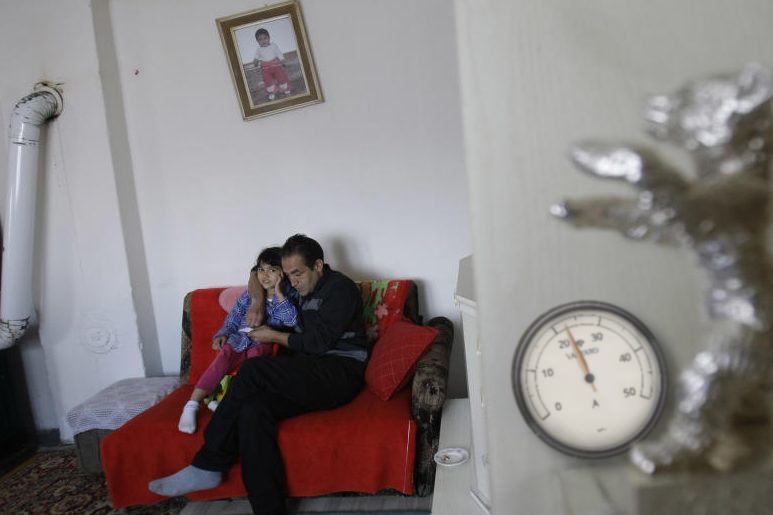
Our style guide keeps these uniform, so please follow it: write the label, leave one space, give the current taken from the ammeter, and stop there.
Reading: 22.5 A
